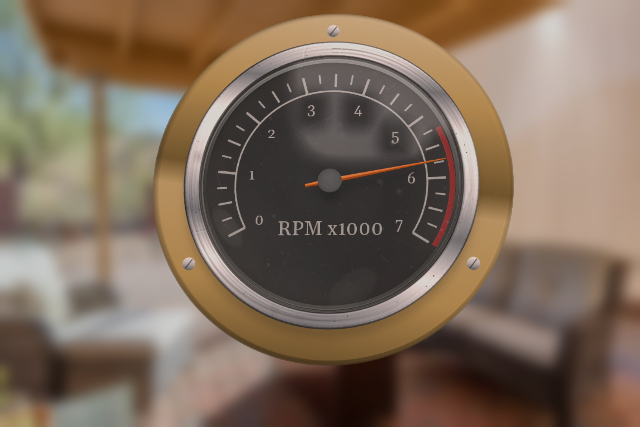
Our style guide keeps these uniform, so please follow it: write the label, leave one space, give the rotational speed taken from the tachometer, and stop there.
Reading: 5750 rpm
